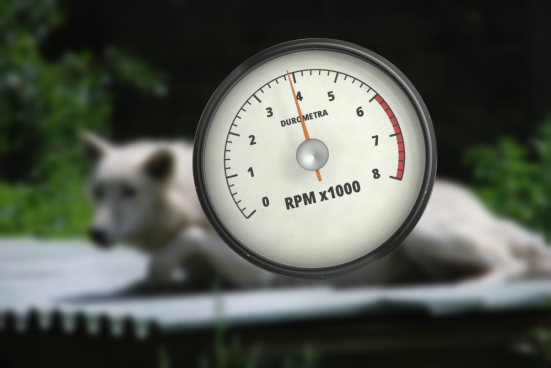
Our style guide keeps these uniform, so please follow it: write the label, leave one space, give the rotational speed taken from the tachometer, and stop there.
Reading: 3900 rpm
